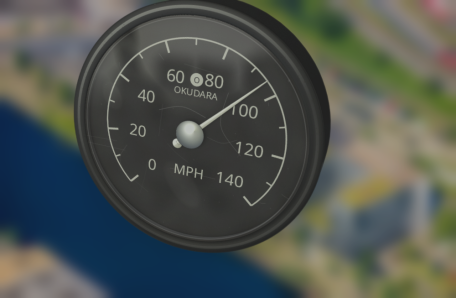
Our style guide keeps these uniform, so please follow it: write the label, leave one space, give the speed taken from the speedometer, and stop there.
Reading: 95 mph
